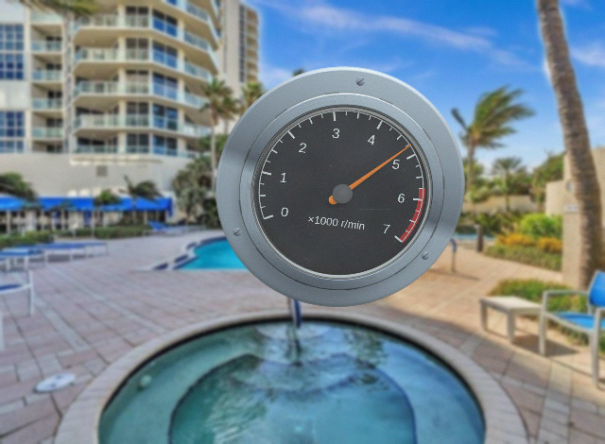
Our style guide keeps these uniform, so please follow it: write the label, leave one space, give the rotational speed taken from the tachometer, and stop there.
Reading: 4750 rpm
